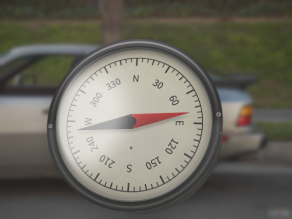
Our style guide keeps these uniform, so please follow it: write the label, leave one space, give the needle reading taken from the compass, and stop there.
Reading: 80 °
